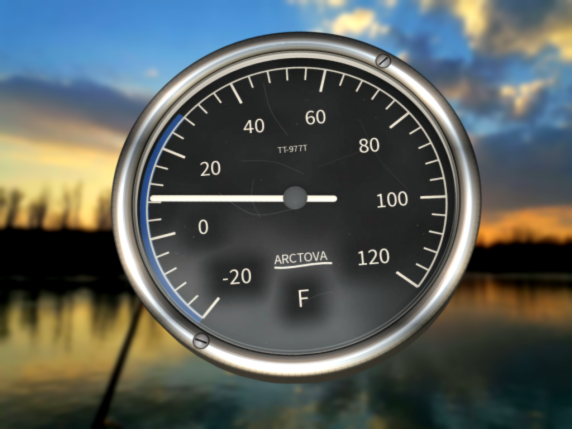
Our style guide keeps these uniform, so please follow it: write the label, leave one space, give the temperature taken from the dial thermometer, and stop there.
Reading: 8 °F
